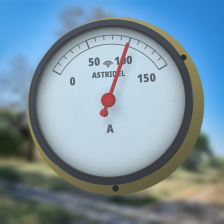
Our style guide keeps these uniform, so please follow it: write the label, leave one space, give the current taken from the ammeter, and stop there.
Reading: 100 A
